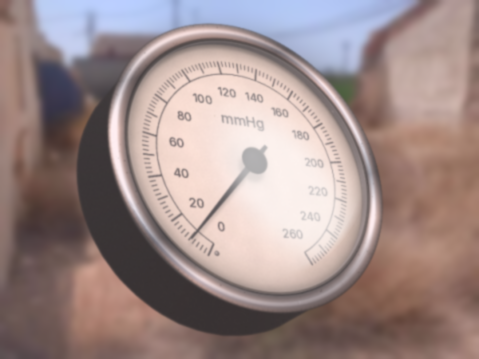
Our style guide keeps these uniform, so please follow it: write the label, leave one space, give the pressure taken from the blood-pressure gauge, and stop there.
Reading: 10 mmHg
